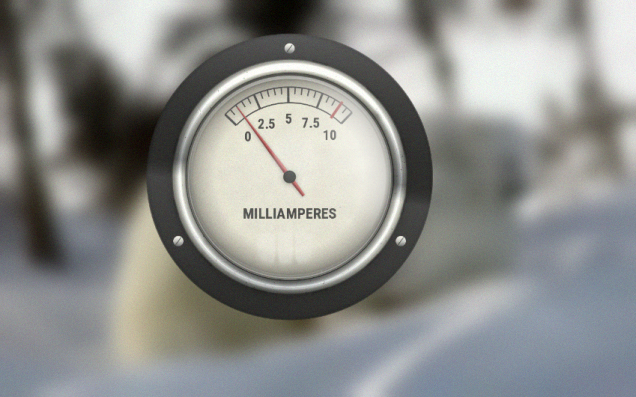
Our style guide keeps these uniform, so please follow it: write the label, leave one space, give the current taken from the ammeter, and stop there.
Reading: 1 mA
